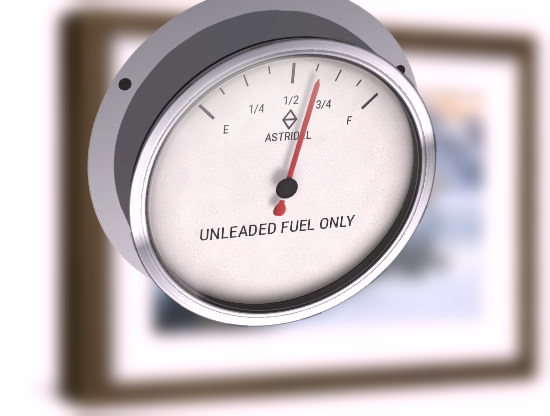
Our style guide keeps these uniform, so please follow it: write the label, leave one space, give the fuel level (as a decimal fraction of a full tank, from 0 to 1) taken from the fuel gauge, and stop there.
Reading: 0.625
